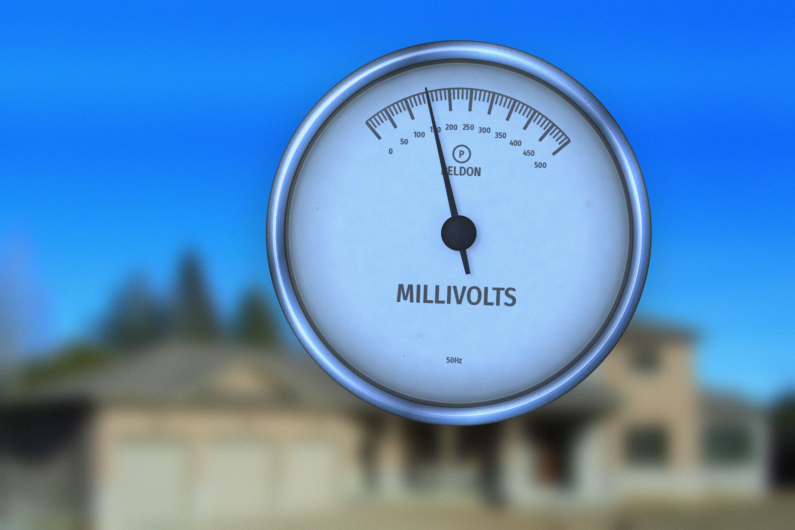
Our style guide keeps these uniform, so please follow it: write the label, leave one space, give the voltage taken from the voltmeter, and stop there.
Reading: 150 mV
